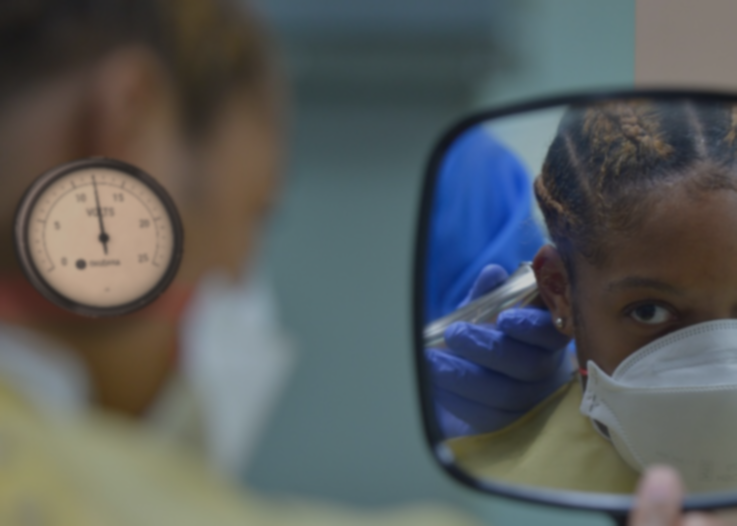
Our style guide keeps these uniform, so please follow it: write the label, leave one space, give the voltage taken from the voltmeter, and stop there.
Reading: 12 V
